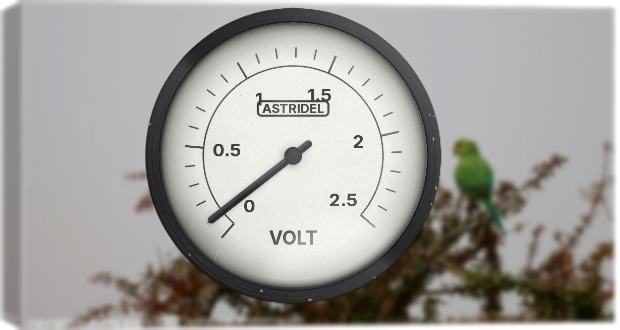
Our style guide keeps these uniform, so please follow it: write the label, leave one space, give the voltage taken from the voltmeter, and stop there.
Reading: 0.1 V
